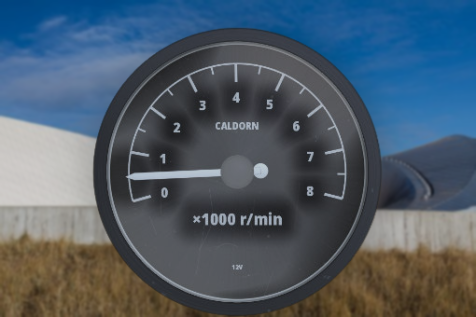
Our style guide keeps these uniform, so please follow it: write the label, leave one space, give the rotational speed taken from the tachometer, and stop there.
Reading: 500 rpm
